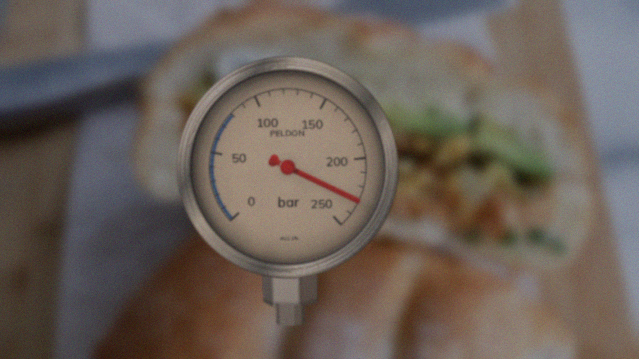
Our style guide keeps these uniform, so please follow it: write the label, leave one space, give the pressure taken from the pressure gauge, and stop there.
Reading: 230 bar
